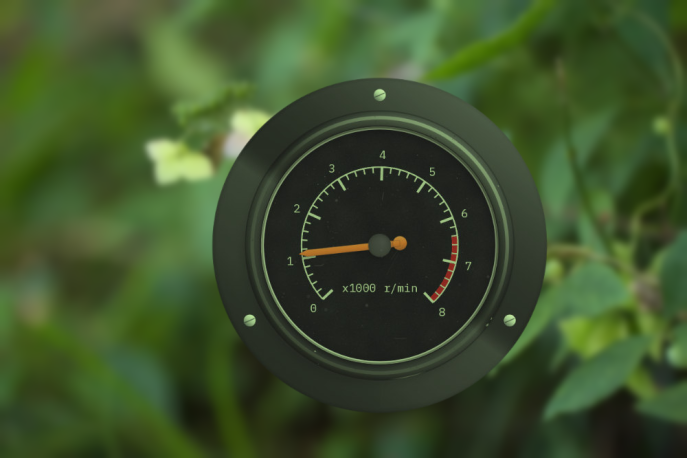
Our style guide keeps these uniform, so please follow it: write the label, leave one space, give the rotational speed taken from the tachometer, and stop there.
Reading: 1100 rpm
